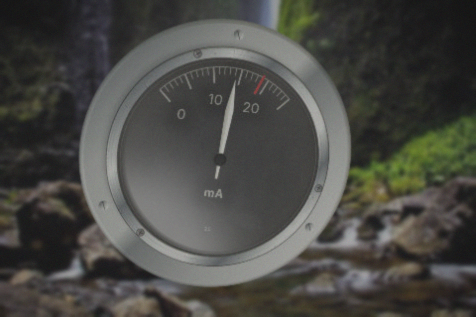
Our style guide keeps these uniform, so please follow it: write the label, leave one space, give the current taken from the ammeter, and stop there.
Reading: 14 mA
